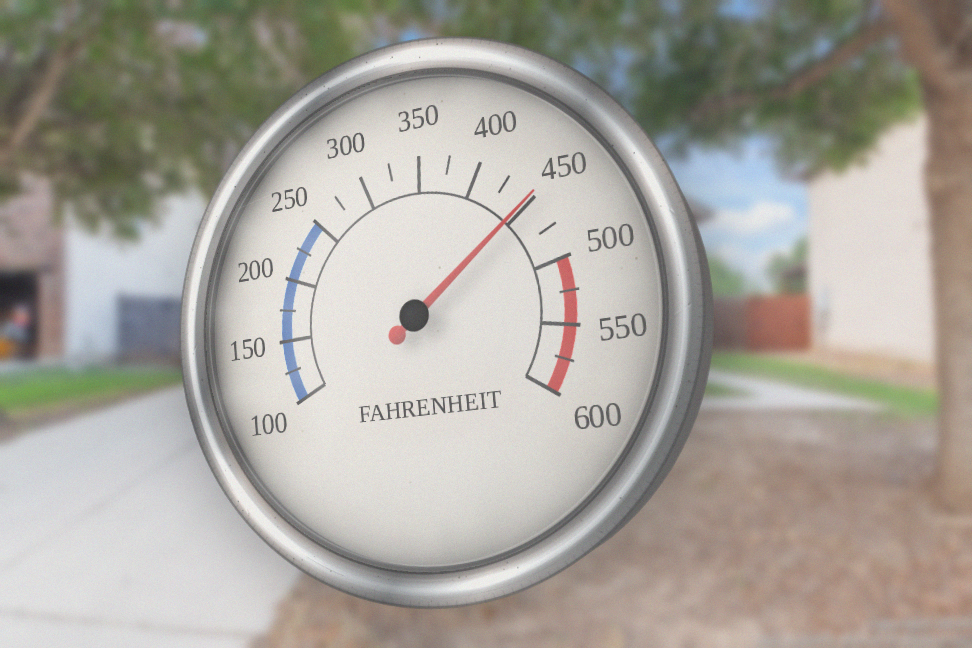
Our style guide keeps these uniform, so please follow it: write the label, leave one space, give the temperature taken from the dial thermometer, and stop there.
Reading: 450 °F
